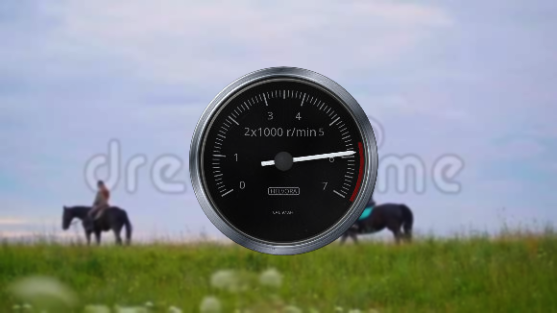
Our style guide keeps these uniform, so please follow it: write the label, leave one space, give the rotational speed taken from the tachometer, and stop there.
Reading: 5900 rpm
